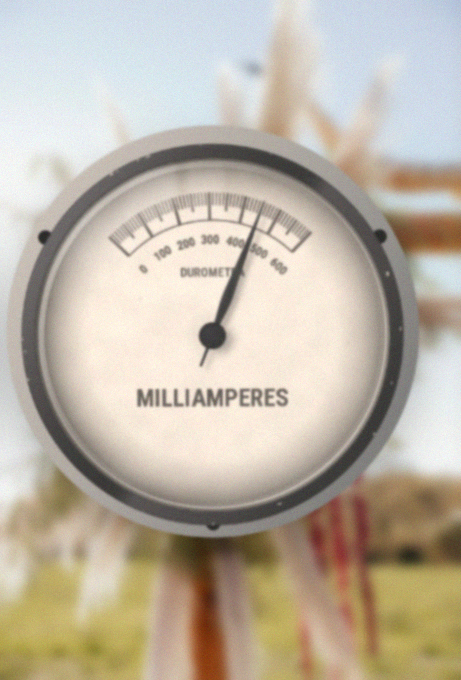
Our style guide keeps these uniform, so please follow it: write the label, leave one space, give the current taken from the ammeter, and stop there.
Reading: 450 mA
